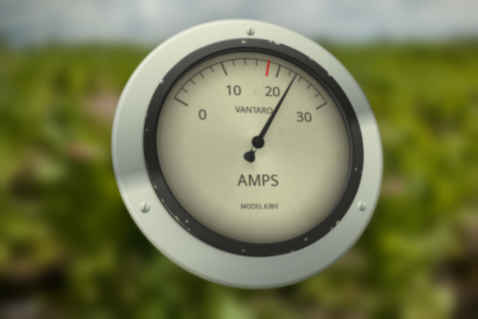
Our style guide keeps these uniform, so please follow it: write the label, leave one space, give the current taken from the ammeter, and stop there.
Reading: 23 A
